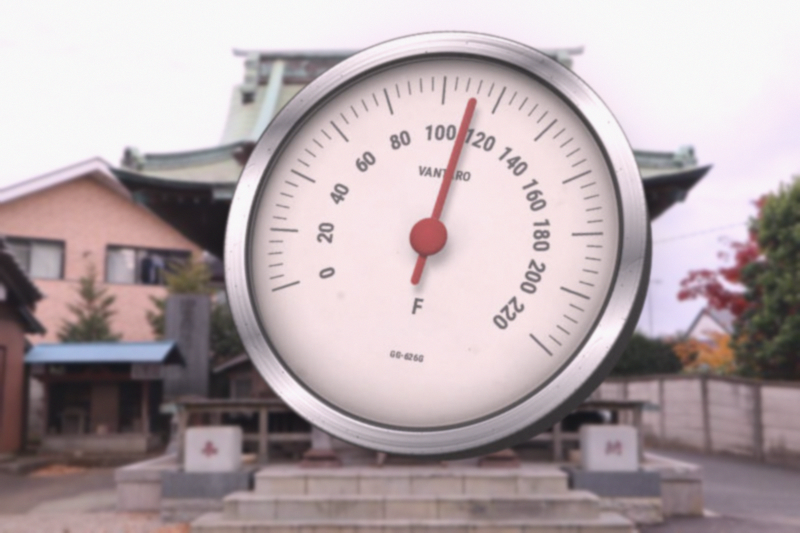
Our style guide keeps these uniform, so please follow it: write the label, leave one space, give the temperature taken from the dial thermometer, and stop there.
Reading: 112 °F
